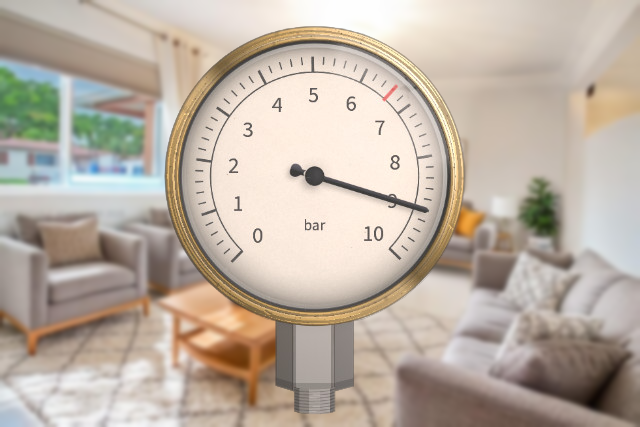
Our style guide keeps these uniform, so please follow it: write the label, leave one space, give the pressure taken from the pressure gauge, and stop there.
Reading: 9 bar
